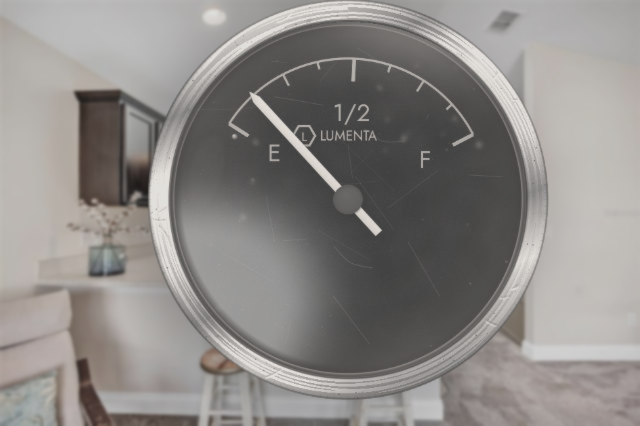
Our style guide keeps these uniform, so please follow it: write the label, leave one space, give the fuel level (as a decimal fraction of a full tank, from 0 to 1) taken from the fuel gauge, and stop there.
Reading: 0.125
